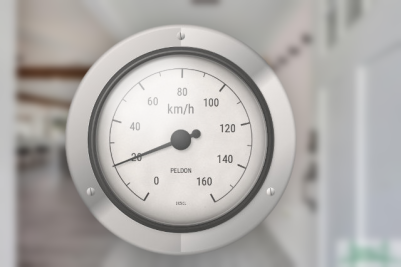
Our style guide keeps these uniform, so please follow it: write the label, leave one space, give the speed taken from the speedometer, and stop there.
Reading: 20 km/h
